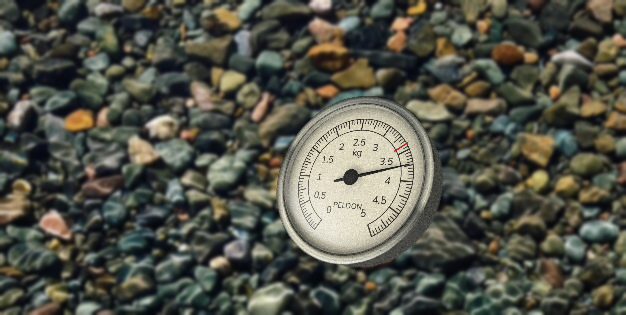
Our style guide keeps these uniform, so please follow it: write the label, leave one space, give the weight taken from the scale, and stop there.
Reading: 3.75 kg
